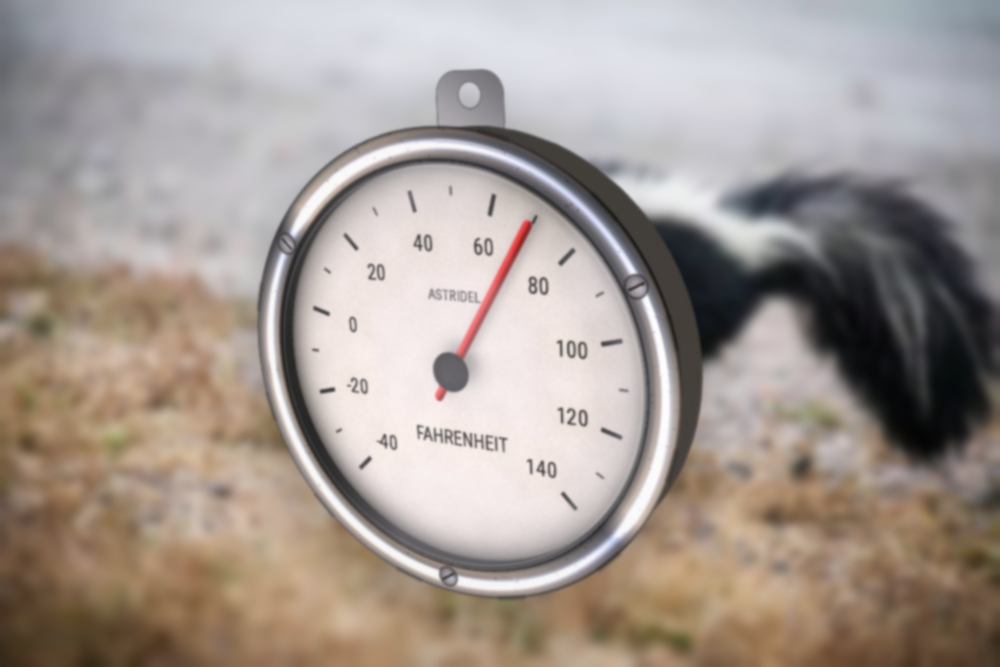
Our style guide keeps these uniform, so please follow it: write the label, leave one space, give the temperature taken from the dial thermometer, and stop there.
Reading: 70 °F
